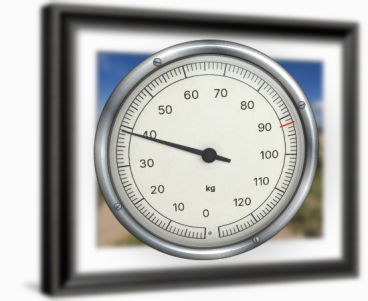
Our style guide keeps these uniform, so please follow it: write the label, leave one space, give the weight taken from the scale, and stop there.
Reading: 39 kg
